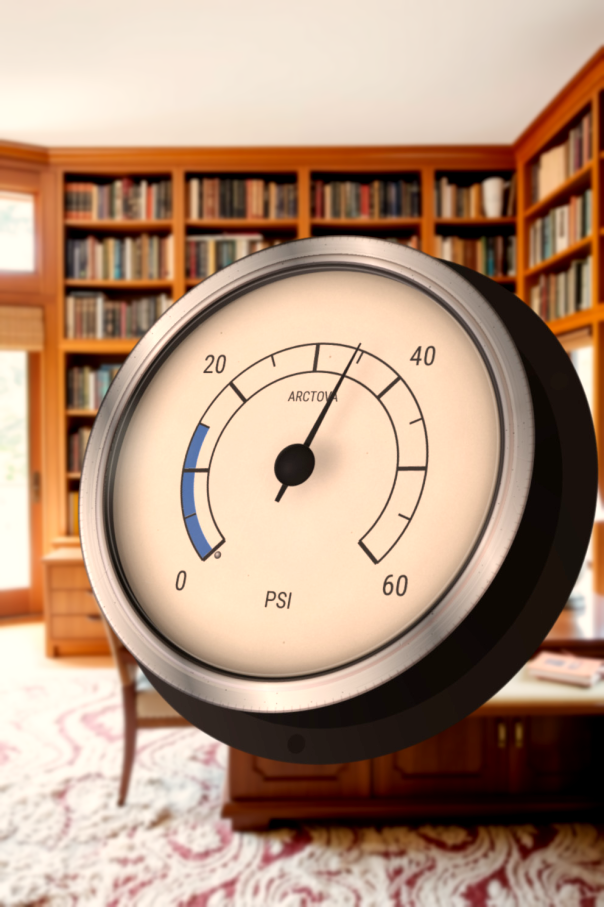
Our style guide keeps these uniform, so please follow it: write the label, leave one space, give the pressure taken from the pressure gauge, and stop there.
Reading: 35 psi
